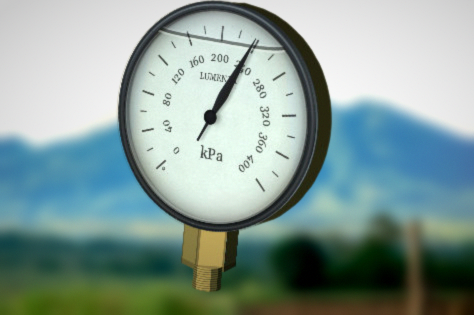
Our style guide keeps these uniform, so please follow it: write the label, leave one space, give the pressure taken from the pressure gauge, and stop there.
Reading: 240 kPa
